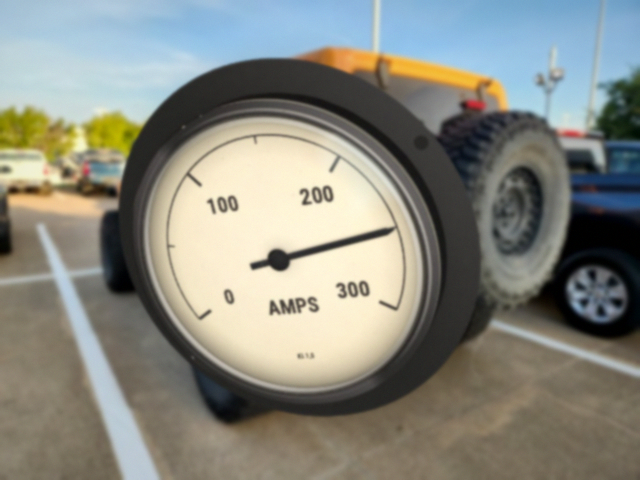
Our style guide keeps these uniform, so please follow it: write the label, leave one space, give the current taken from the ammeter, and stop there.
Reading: 250 A
